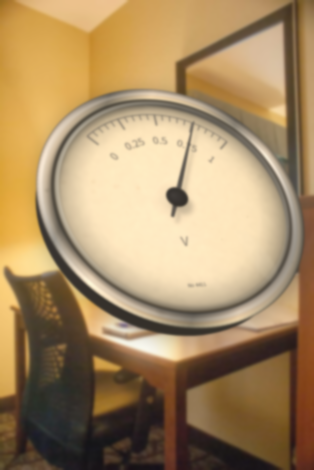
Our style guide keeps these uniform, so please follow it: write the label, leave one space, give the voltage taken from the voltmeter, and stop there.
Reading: 0.75 V
